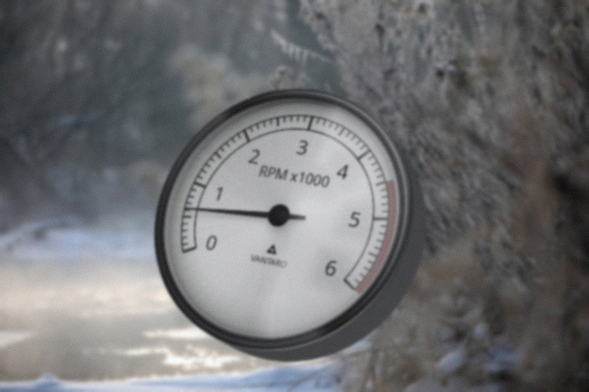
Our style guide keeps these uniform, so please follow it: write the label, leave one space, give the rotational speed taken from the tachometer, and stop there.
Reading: 600 rpm
